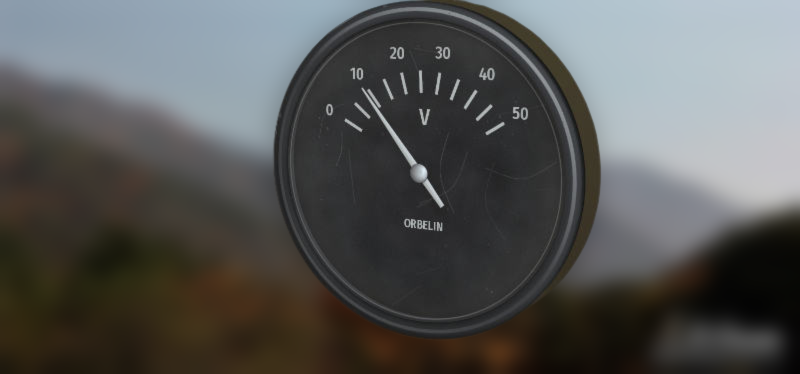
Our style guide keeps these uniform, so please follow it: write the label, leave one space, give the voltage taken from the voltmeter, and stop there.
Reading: 10 V
